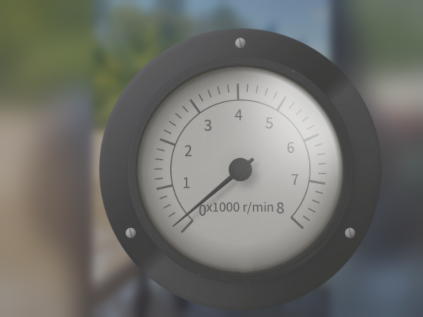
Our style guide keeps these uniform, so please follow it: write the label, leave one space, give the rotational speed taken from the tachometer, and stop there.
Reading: 200 rpm
